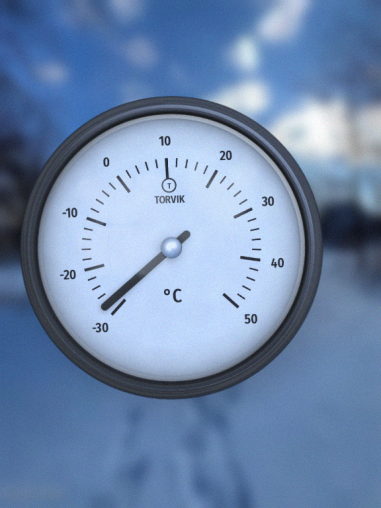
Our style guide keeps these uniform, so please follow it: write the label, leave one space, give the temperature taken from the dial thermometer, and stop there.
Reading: -28 °C
